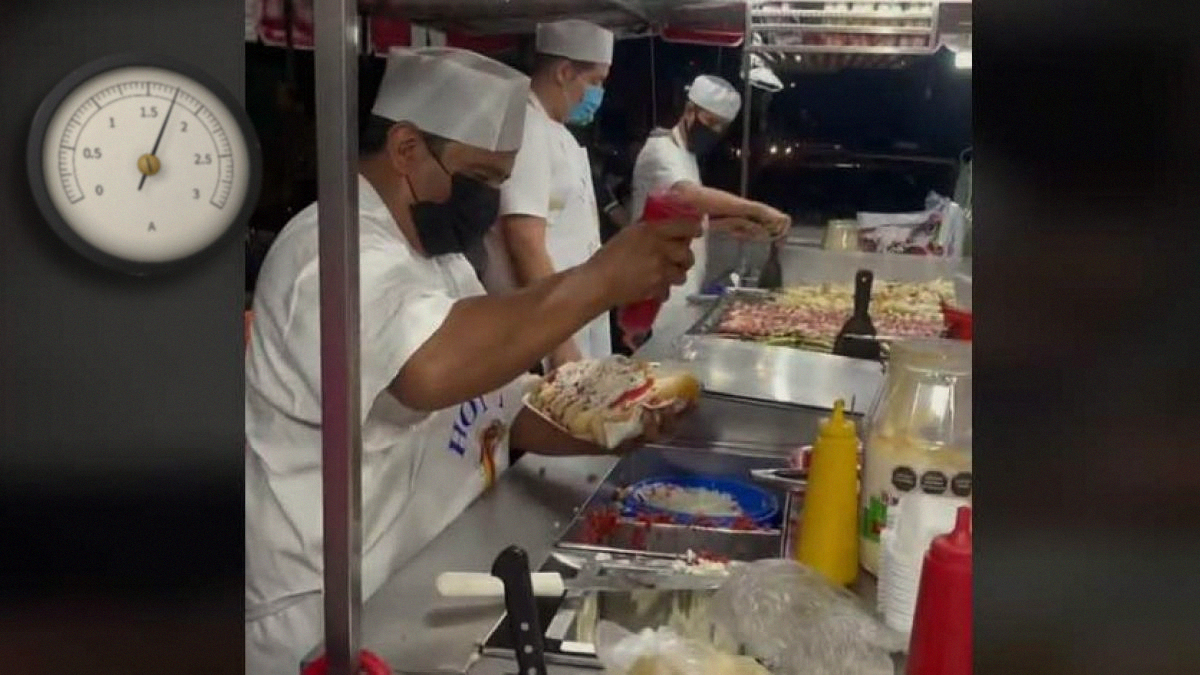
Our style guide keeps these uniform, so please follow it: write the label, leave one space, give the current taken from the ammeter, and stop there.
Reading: 1.75 A
